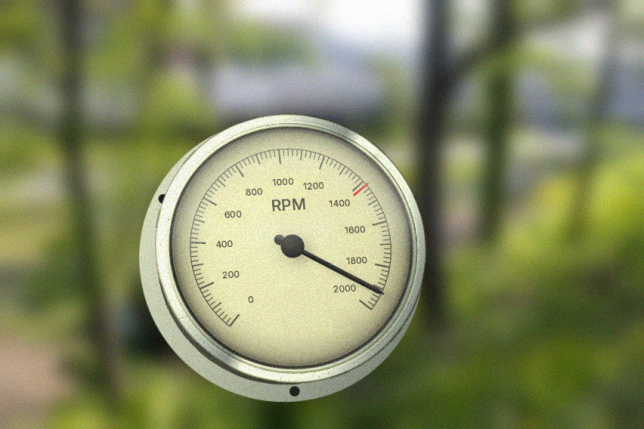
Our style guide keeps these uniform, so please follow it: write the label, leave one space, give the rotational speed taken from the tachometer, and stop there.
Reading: 1920 rpm
